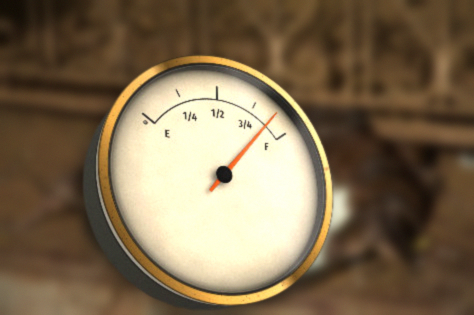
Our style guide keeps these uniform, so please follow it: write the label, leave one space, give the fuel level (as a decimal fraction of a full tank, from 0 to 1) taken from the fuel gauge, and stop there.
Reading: 0.875
